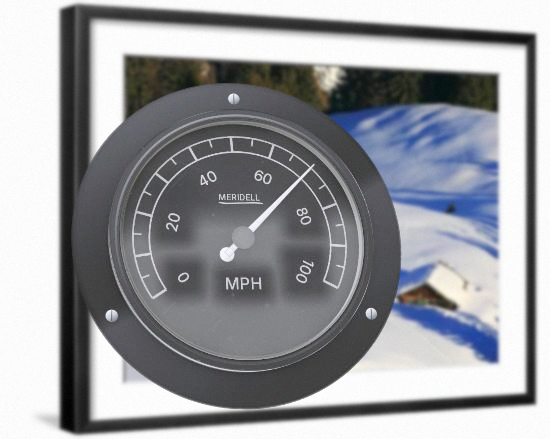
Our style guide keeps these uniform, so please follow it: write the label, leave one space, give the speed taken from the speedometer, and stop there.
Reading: 70 mph
